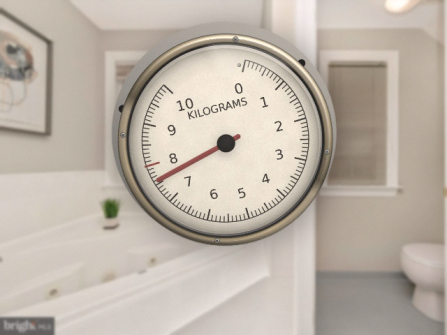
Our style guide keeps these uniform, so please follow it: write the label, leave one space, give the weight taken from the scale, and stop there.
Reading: 7.6 kg
